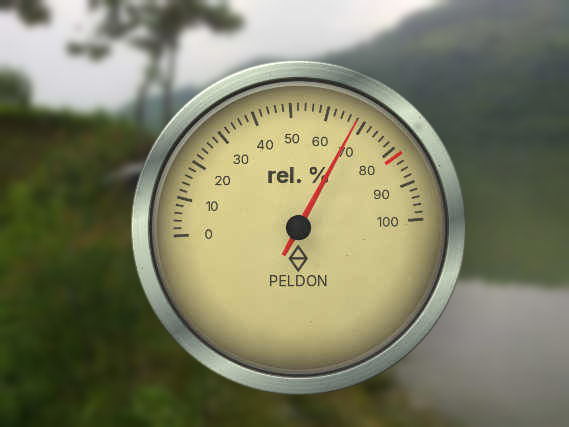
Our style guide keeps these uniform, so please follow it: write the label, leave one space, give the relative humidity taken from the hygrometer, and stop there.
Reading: 68 %
